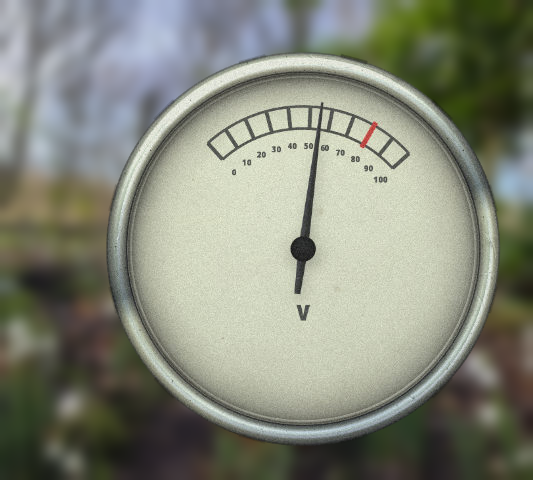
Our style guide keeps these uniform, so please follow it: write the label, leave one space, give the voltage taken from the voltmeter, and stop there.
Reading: 55 V
